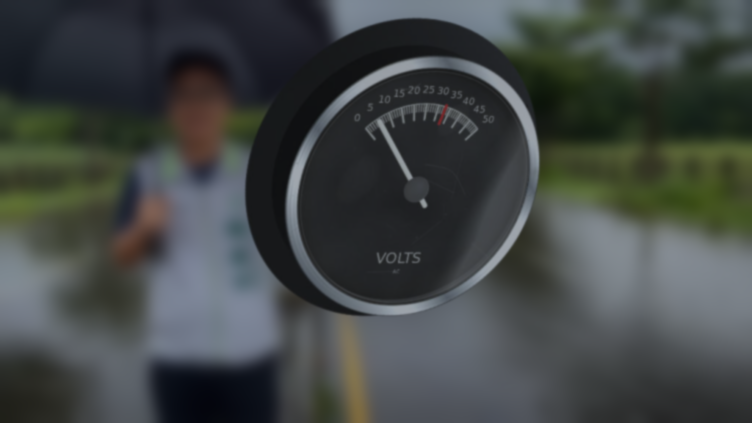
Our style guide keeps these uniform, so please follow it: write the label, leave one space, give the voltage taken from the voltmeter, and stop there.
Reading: 5 V
